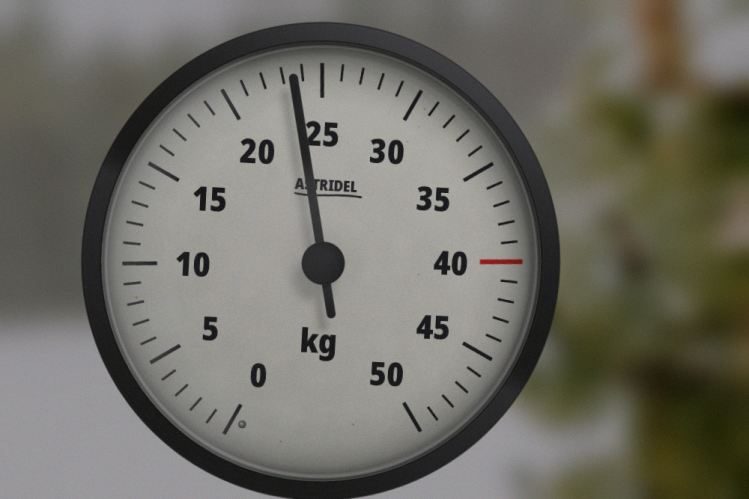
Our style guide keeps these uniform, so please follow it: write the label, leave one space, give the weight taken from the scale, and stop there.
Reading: 23.5 kg
